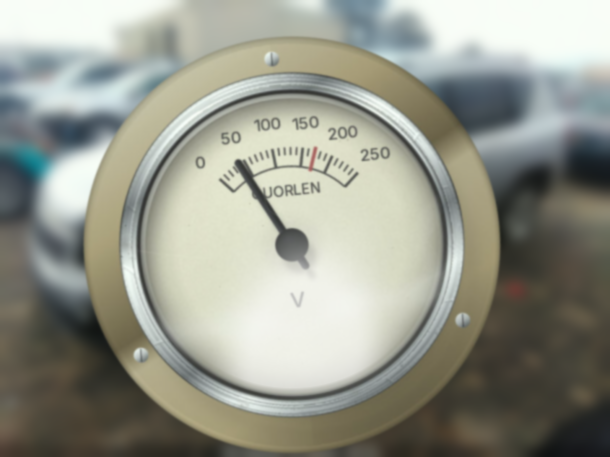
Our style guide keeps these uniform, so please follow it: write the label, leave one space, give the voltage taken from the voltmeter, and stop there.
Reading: 40 V
